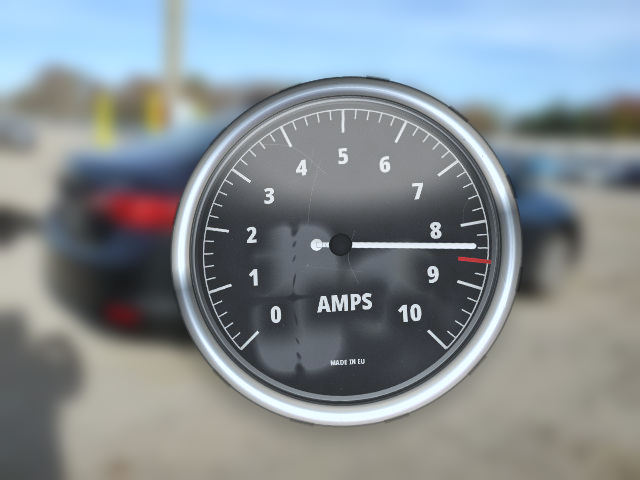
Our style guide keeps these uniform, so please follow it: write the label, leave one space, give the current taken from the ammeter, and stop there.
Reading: 8.4 A
